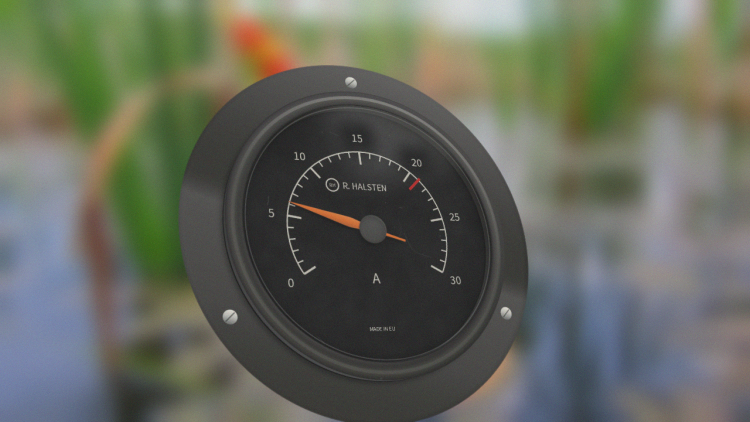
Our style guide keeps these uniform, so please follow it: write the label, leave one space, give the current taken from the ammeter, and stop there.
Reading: 6 A
